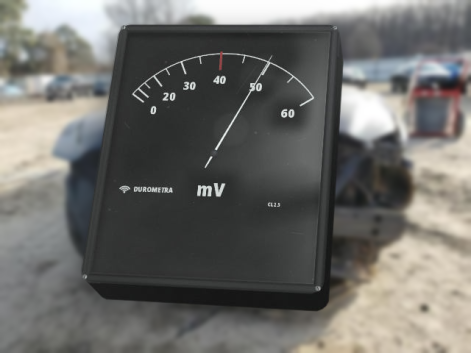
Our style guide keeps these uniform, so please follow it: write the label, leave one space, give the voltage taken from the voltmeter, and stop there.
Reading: 50 mV
